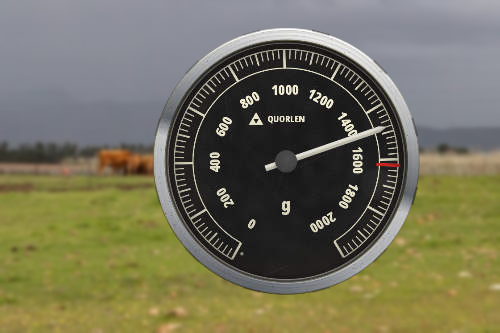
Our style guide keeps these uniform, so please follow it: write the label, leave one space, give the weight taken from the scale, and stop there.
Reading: 1480 g
